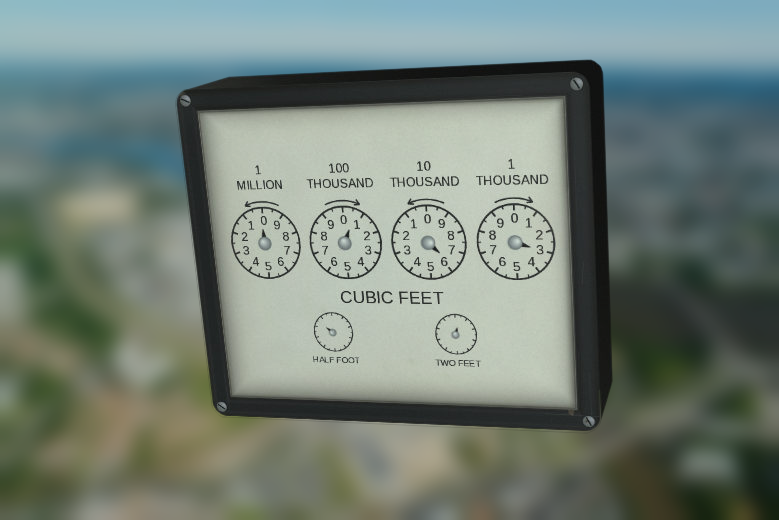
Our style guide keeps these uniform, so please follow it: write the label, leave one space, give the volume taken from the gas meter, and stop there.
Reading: 6300 ft³
